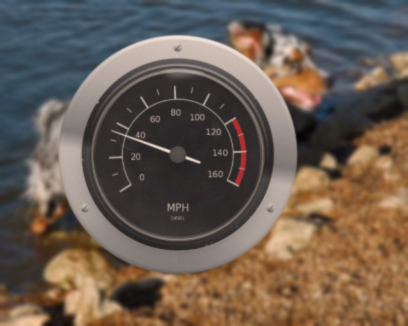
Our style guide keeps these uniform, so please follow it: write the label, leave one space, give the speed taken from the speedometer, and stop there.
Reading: 35 mph
